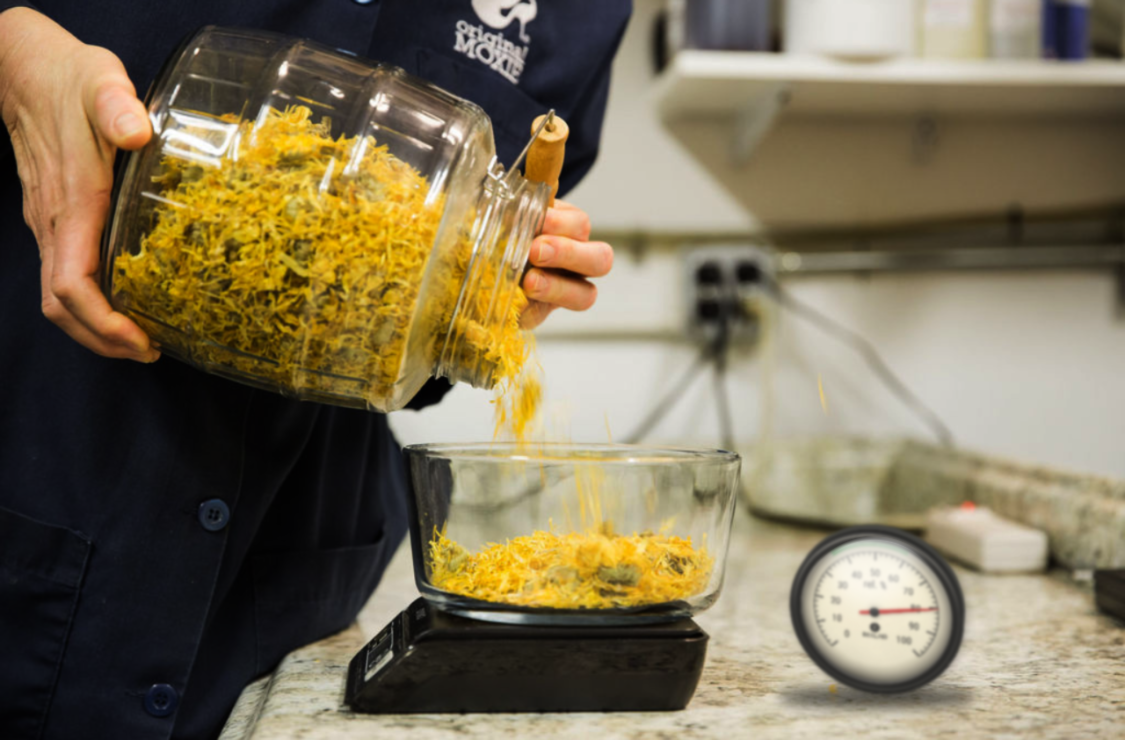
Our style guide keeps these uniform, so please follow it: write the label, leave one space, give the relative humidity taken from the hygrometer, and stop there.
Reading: 80 %
